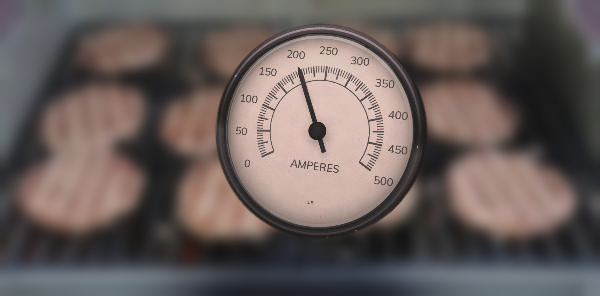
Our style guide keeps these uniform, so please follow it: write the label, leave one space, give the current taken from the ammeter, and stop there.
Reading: 200 A
